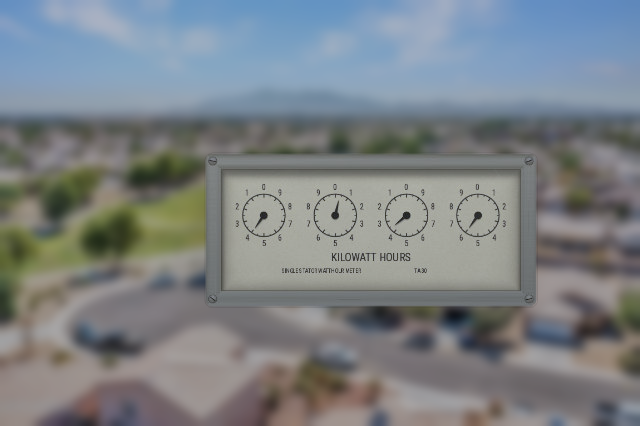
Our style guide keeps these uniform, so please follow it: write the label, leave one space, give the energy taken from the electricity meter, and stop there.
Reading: 4036 kWh
